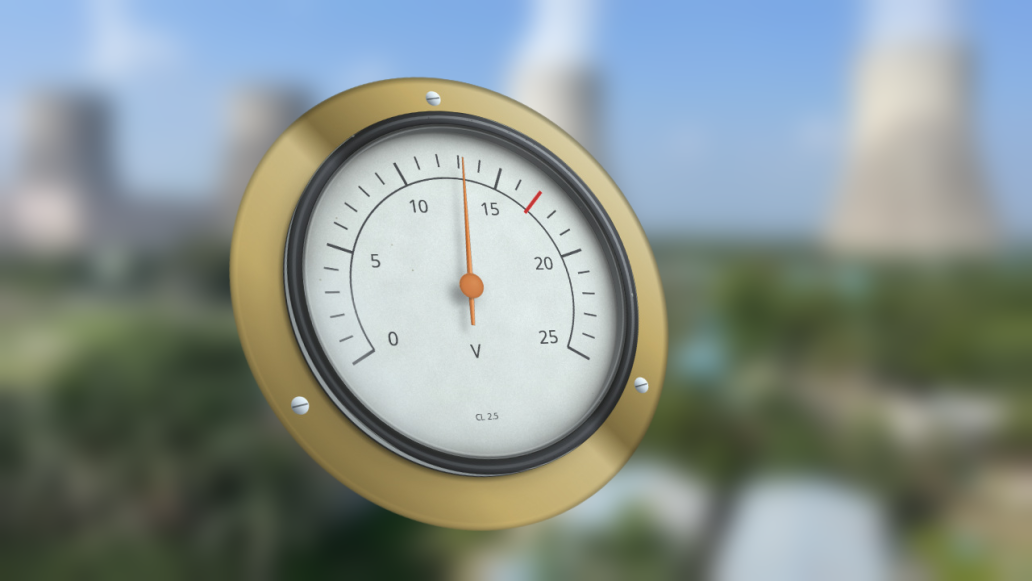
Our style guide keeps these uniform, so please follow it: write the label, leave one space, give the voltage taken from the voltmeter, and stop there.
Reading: 13 V
